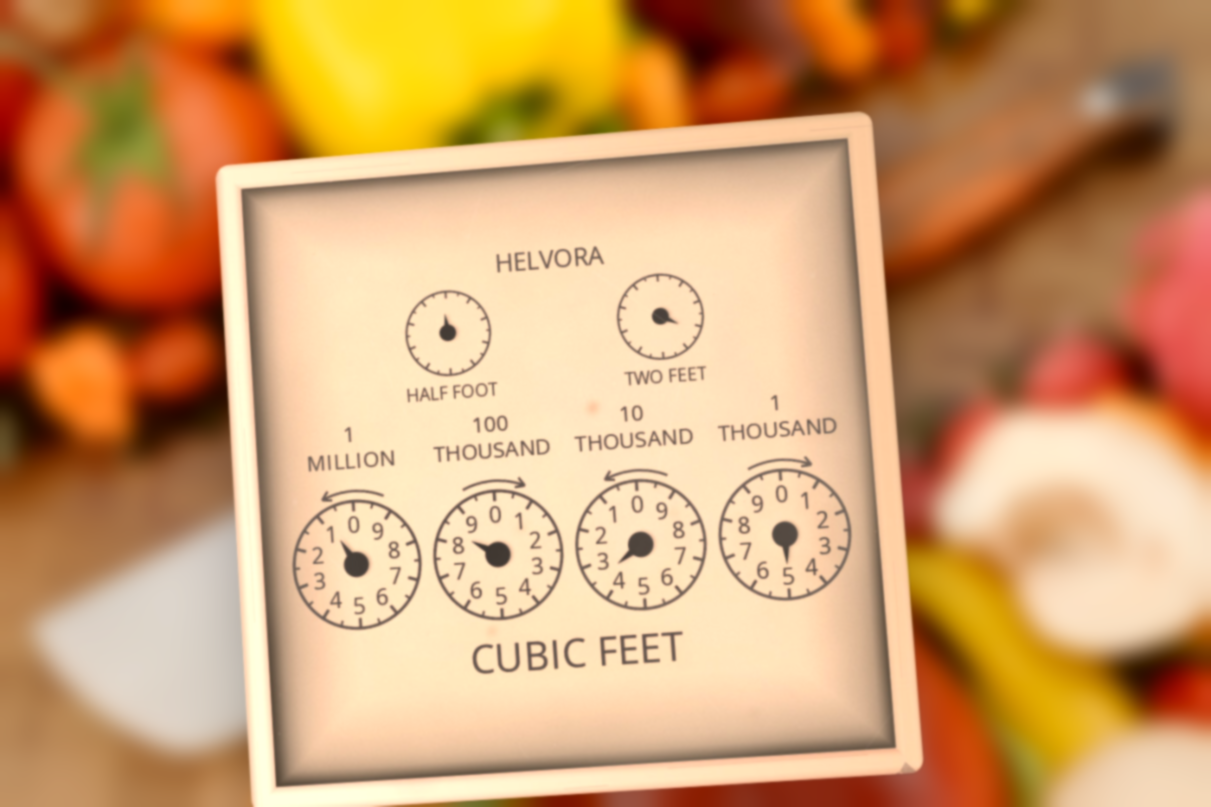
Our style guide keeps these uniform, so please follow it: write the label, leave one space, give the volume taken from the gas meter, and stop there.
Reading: 83500 ft³
